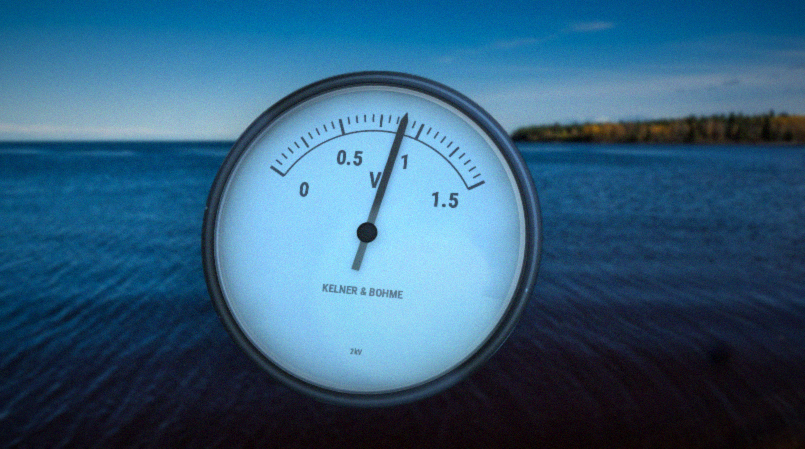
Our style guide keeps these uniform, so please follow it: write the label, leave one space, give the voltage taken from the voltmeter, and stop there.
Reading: 0.9 V
